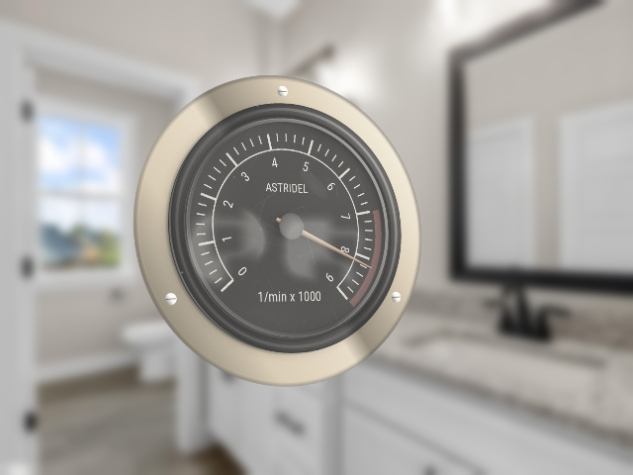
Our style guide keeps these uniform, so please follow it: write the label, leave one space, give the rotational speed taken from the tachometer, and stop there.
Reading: 8200 rpm
